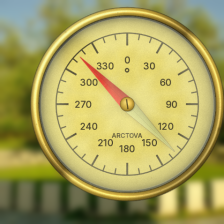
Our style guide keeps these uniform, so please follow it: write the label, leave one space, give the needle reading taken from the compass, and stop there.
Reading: 315 °
